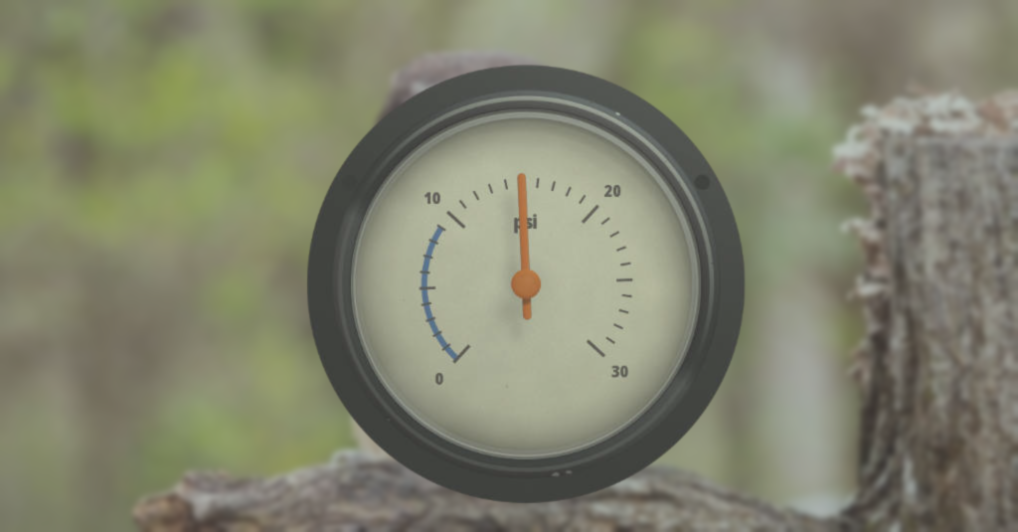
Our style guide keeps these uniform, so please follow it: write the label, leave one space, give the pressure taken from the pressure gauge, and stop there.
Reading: 15 psi
